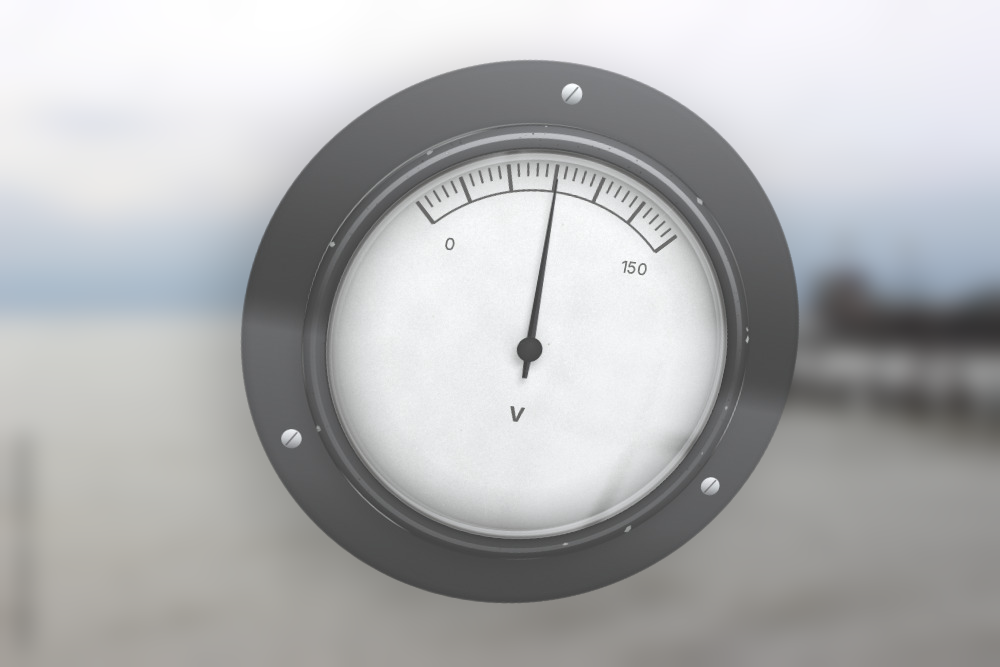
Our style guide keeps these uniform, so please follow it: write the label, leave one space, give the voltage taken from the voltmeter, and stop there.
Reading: 75 V
